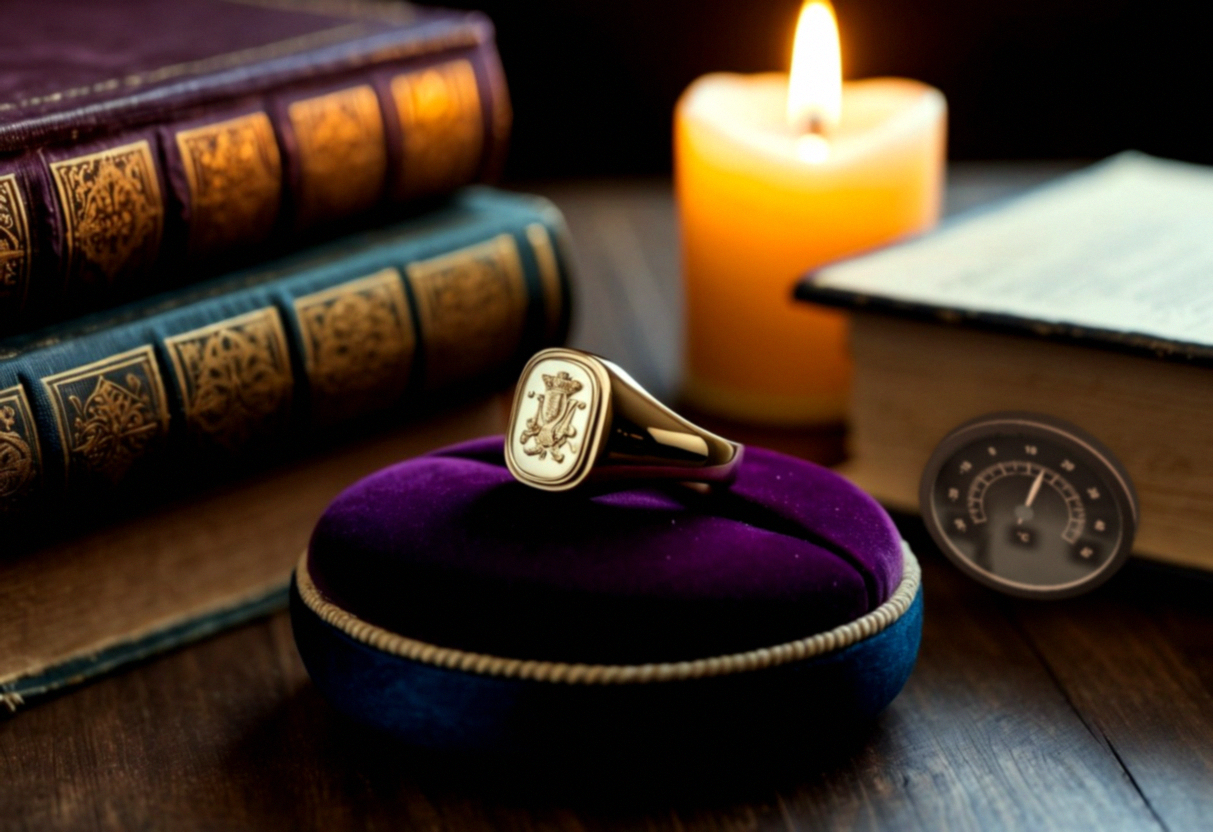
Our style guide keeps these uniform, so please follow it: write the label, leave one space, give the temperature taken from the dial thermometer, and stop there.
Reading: 15 °C
